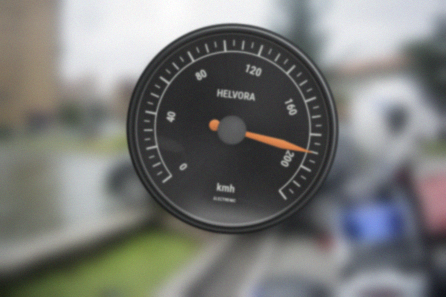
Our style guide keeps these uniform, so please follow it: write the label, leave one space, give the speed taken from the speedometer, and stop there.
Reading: 190 km/h
